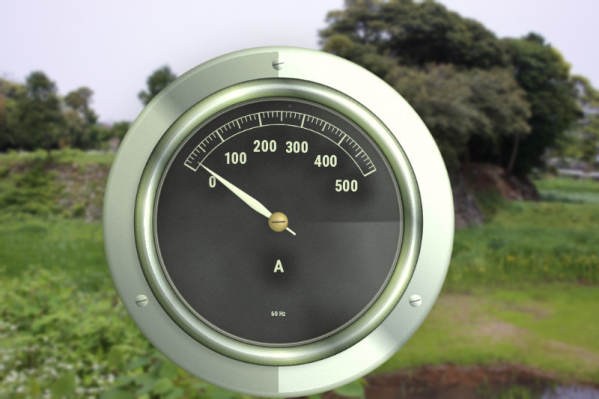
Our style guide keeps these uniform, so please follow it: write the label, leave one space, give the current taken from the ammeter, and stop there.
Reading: 20 A
